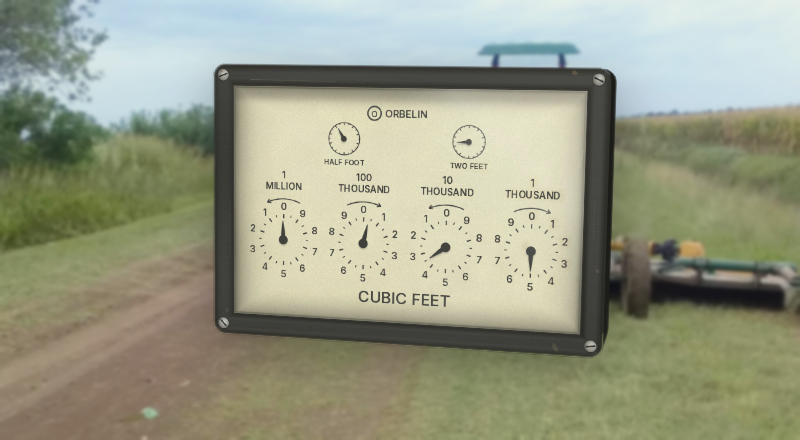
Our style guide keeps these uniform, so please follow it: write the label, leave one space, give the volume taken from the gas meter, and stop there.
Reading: 3500 ft³
